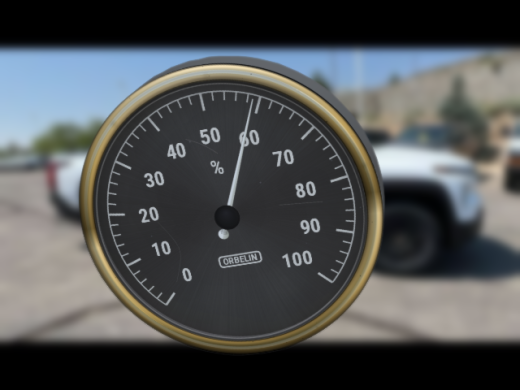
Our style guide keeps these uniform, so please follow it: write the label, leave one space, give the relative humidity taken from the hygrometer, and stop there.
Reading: 59 %
